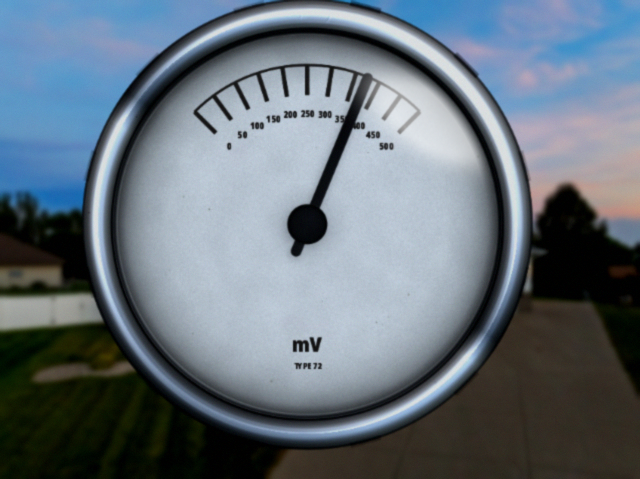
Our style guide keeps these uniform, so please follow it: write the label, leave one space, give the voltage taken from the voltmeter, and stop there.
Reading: 375 mV
